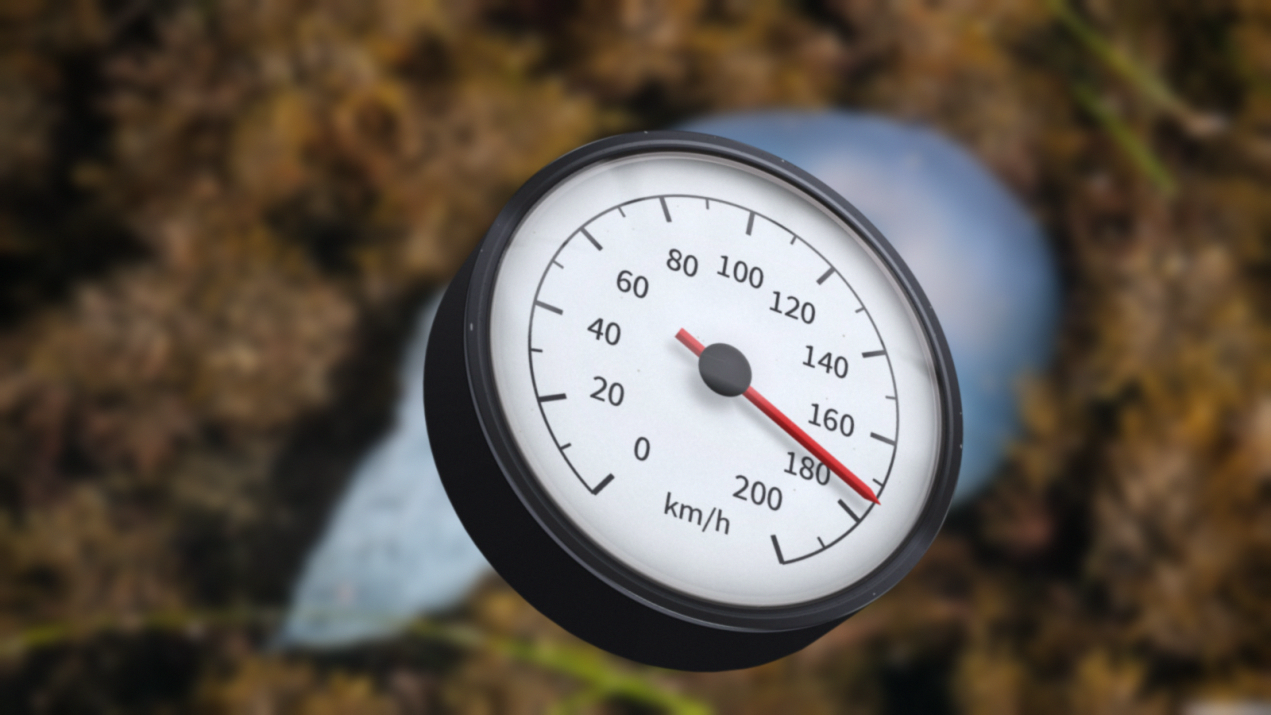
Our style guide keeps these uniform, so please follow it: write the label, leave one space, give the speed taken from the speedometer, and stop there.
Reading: 175 km/h
